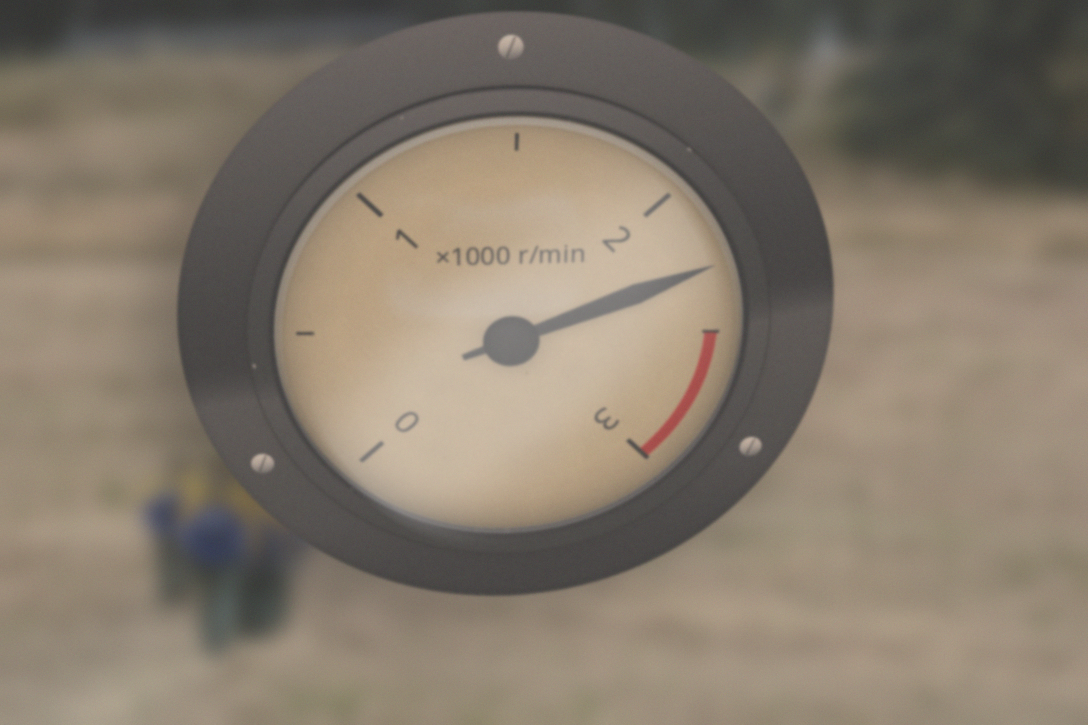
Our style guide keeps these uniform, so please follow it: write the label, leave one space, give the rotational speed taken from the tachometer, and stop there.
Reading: 2250 rpm
